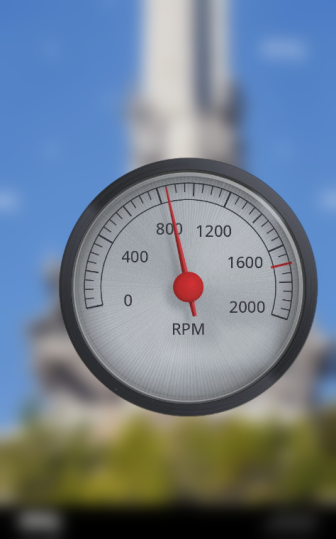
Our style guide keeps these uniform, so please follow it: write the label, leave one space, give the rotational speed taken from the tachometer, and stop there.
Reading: 850 rpm
